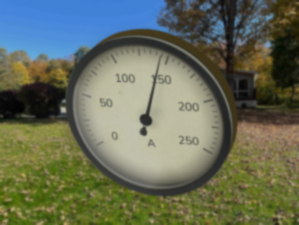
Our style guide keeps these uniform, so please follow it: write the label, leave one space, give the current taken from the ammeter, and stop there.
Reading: 145 A
